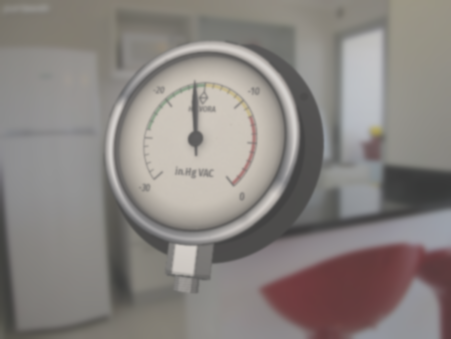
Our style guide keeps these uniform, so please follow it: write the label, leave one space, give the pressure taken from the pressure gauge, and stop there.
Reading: -16 inHg
